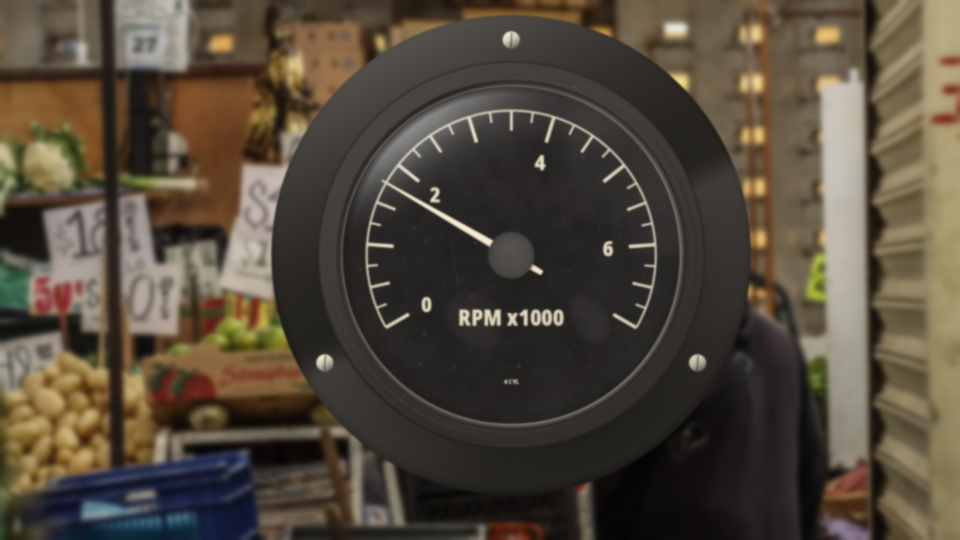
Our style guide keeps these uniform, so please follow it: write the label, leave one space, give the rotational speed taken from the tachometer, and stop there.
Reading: 1750 rpm
